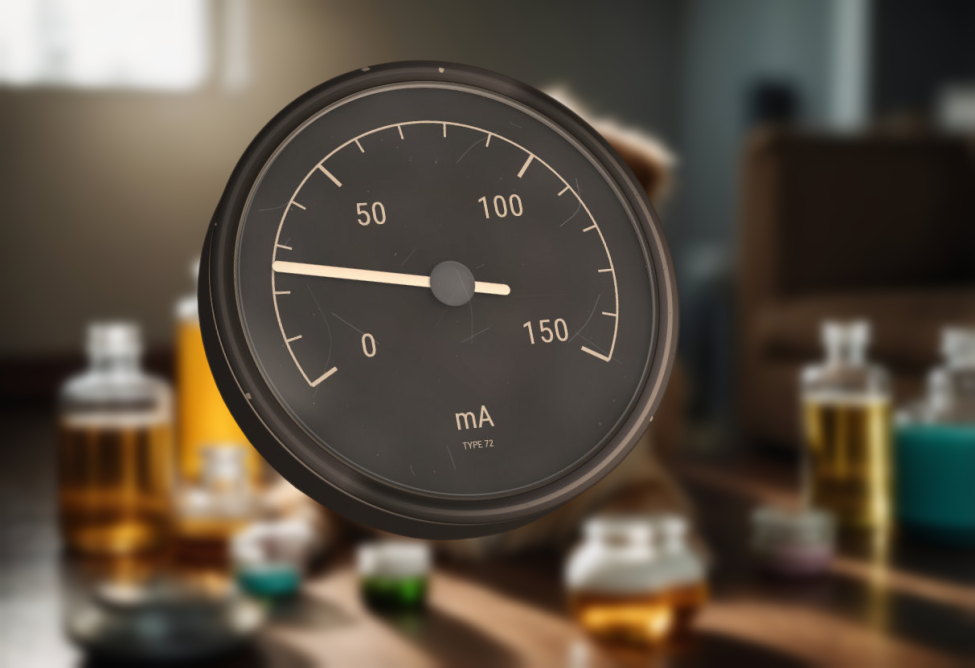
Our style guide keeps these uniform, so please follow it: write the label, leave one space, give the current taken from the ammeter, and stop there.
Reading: 25 mA
